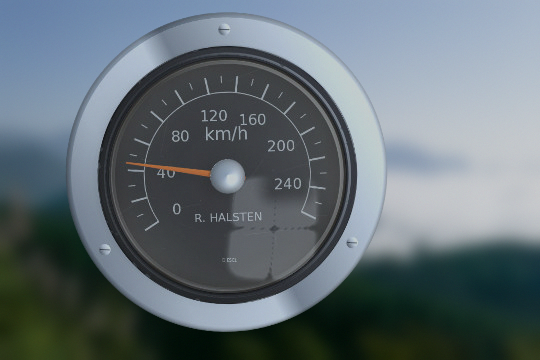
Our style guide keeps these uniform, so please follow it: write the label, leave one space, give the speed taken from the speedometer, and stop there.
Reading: 45 km/h
